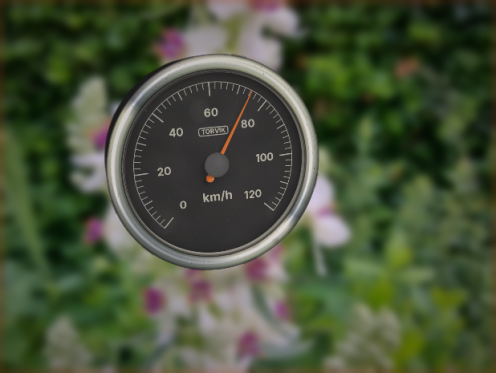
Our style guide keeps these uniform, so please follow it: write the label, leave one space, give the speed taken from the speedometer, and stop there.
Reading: 74 km/h
